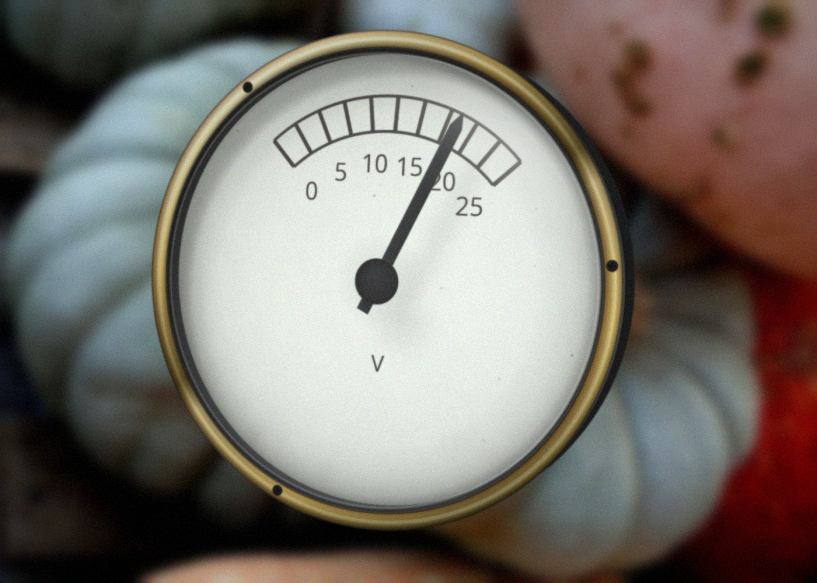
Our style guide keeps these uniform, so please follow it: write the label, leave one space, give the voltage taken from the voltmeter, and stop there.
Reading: 18.75 V
